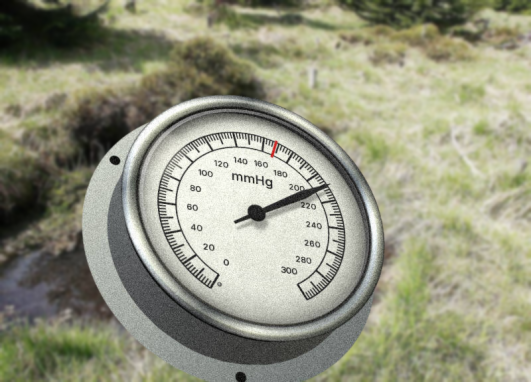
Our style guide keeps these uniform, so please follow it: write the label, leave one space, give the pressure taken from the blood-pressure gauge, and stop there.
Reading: 210 mmHg
